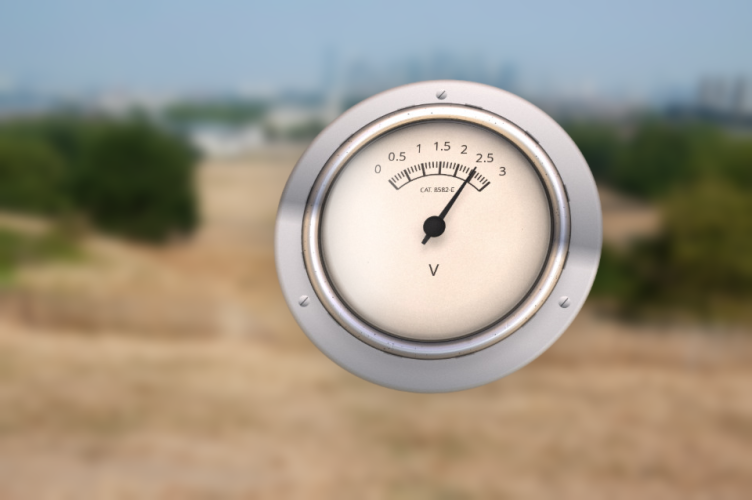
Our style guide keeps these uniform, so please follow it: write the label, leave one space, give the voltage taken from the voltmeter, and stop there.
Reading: 2.5 V
